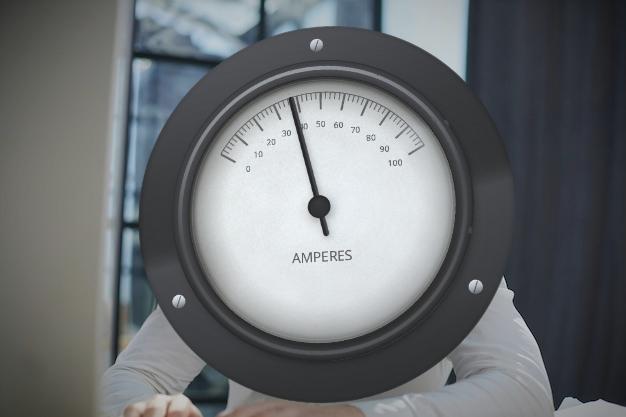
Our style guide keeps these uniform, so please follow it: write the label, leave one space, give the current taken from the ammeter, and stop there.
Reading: 38 A
